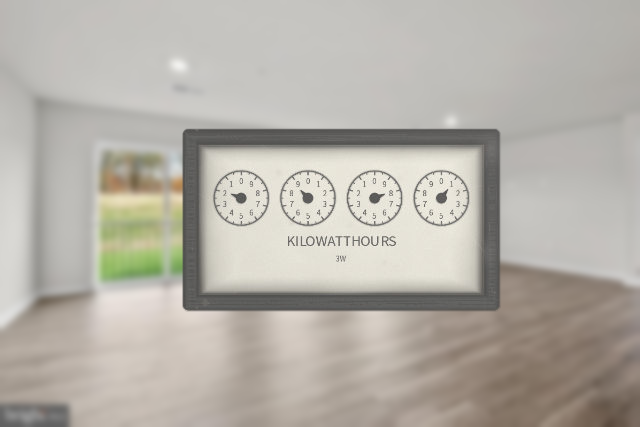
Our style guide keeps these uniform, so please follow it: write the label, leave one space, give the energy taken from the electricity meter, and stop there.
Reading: 1881 kWh
